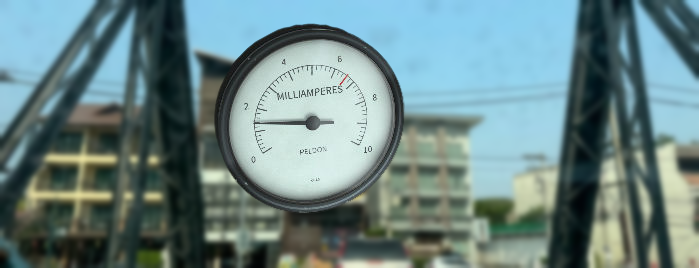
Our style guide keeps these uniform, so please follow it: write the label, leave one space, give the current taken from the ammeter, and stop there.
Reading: 1.4 mA
